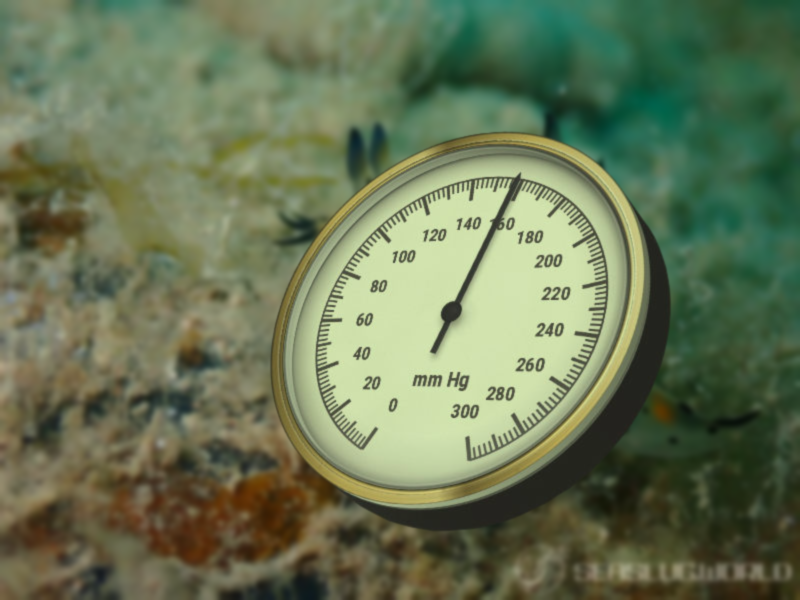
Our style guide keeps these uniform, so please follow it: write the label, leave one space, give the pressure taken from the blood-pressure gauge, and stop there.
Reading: 160 mmHg
